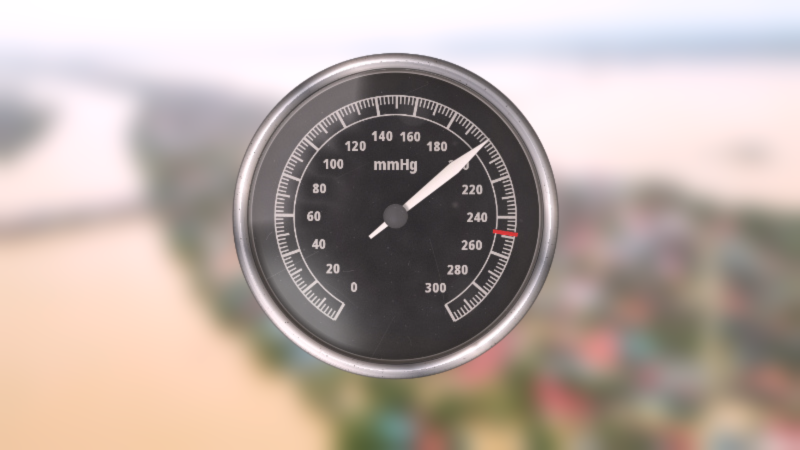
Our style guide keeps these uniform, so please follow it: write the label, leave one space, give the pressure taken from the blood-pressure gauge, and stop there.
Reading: 200 mmHg
